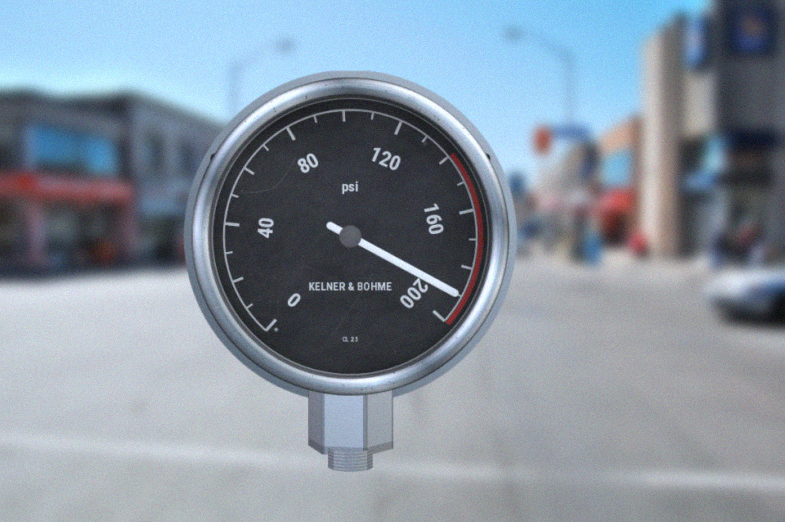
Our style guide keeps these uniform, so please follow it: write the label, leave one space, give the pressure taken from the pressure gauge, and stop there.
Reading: 190 psi
